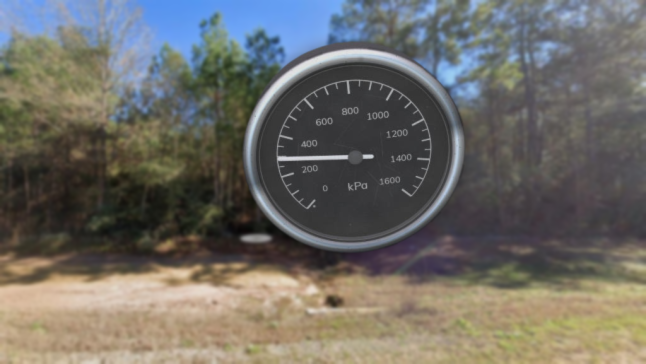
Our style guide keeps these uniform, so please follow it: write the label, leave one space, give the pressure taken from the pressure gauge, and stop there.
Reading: 300 kPa
